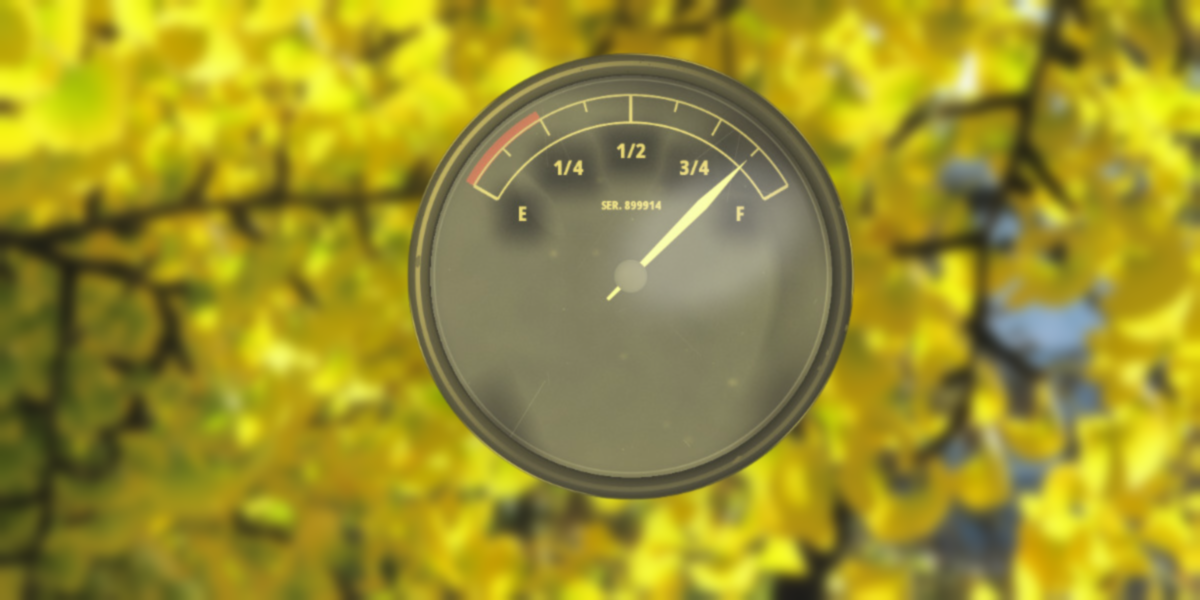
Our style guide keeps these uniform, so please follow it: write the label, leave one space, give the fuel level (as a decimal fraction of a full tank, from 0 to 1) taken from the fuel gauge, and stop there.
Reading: 0.875
